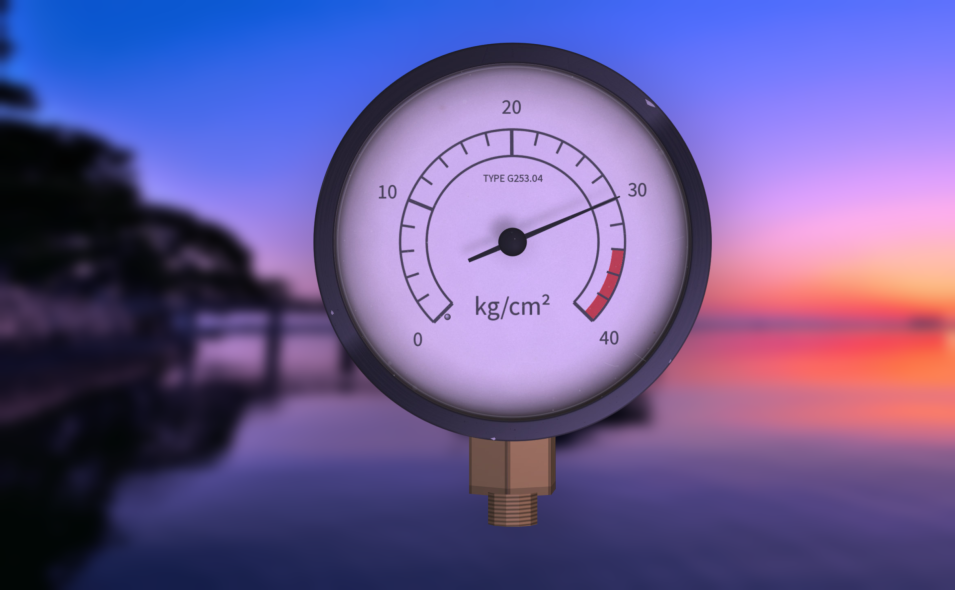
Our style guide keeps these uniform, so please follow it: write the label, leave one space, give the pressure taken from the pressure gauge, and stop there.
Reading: 30 kg/cm²
